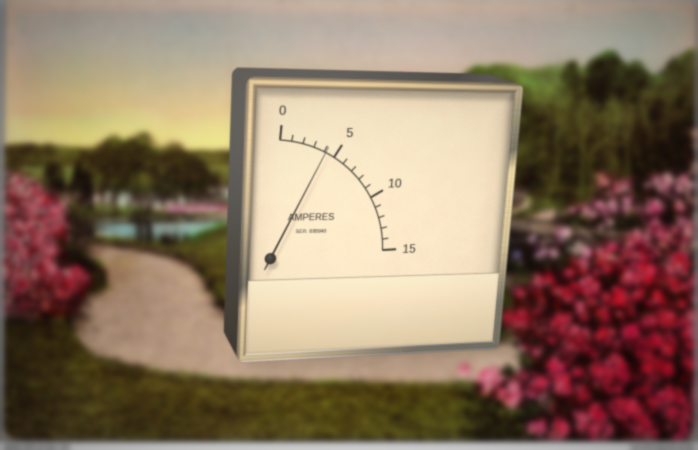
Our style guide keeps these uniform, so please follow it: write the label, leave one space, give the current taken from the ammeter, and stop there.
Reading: 4 A
